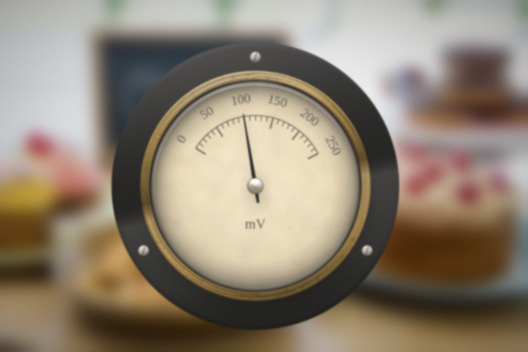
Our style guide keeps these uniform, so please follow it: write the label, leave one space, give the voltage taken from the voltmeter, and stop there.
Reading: 100 mV
